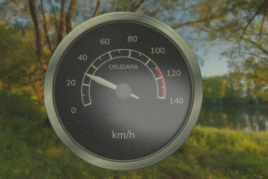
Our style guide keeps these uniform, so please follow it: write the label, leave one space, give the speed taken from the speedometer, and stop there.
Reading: 30 km/h
